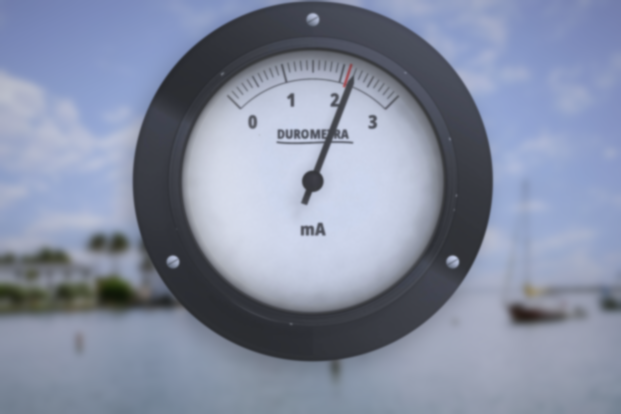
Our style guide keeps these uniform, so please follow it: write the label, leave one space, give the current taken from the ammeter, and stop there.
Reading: 2.2 mA
